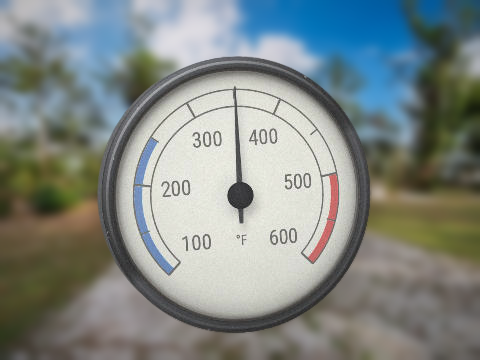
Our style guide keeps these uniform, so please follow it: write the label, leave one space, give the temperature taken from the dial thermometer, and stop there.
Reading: 350 °F
